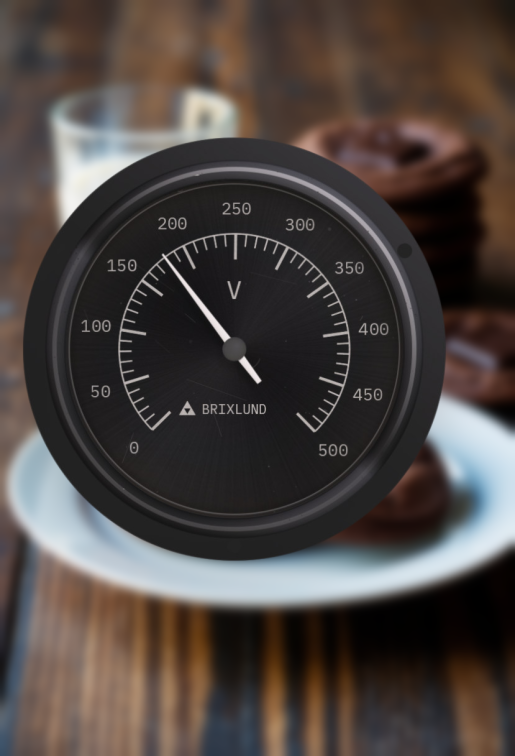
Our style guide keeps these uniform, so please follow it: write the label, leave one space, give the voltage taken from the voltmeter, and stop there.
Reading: 180 V
